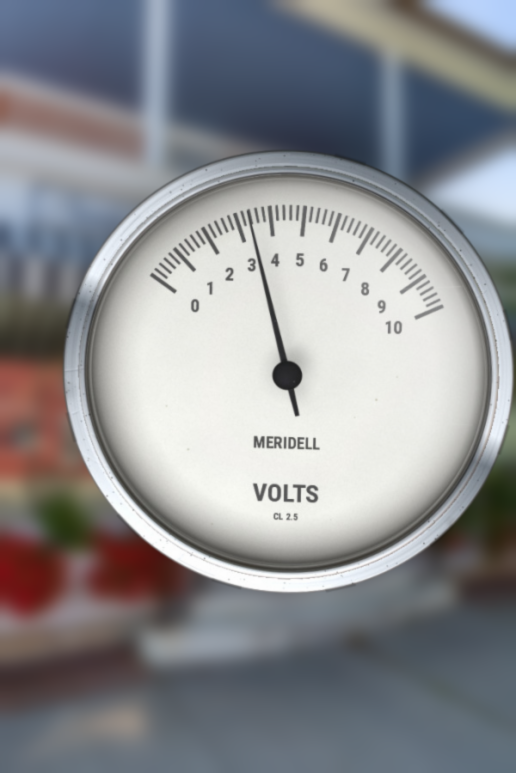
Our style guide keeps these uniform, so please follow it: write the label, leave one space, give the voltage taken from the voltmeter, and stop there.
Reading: 3.4 V
